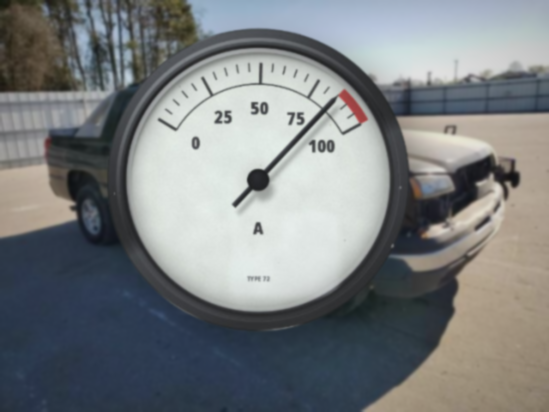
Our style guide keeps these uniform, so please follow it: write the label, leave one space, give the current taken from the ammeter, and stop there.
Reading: 85 A
